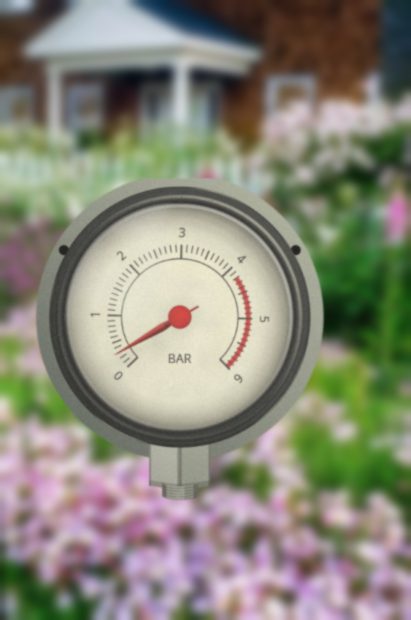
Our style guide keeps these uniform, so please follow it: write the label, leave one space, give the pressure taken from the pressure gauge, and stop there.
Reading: 0.3 bar
